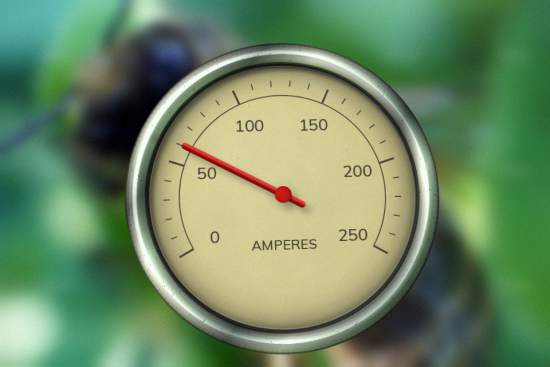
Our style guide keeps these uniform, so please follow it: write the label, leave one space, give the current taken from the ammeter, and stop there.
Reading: 60 A
